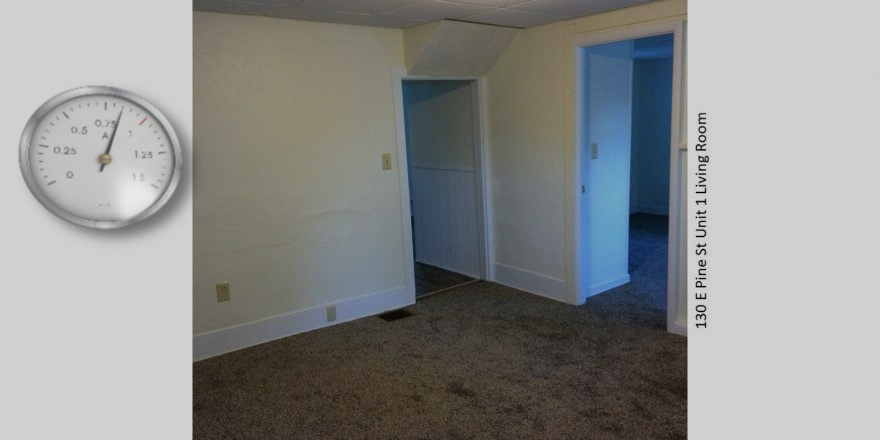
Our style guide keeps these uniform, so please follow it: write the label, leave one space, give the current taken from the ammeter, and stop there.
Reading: 0.85 A
